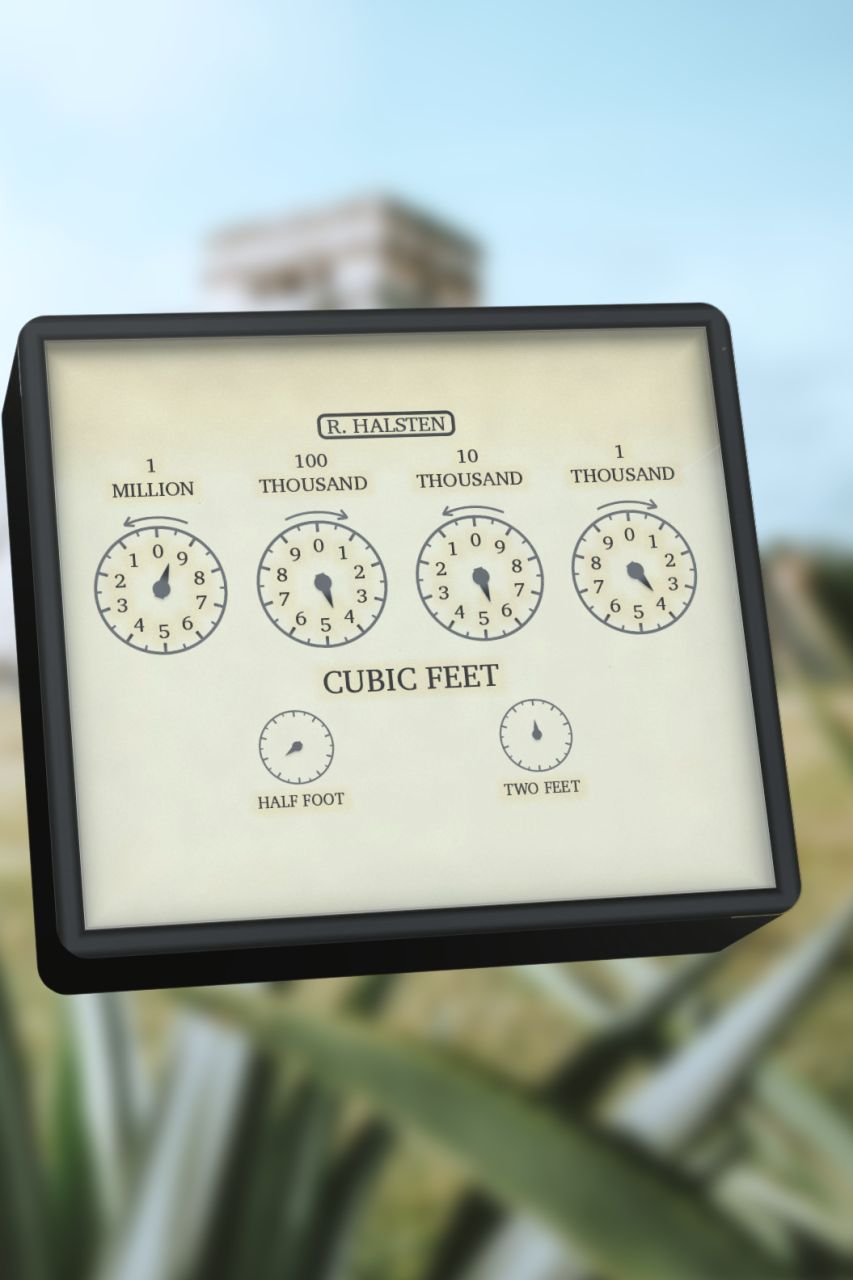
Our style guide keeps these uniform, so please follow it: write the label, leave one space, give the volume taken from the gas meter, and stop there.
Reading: 945400 ft³
